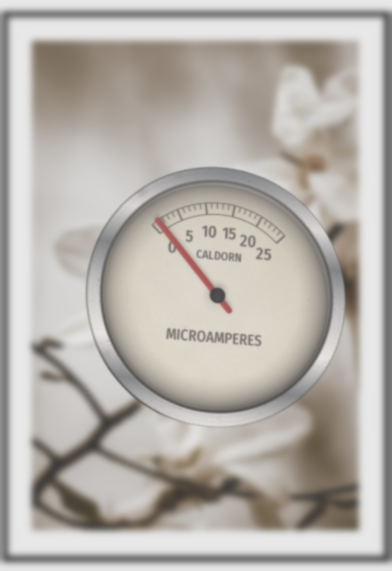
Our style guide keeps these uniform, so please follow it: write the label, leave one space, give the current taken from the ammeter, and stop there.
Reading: 1 µA
